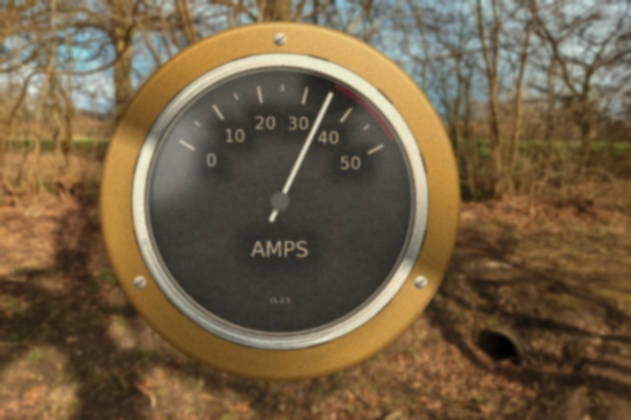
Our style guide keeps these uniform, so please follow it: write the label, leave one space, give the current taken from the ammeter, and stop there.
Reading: 35 A
